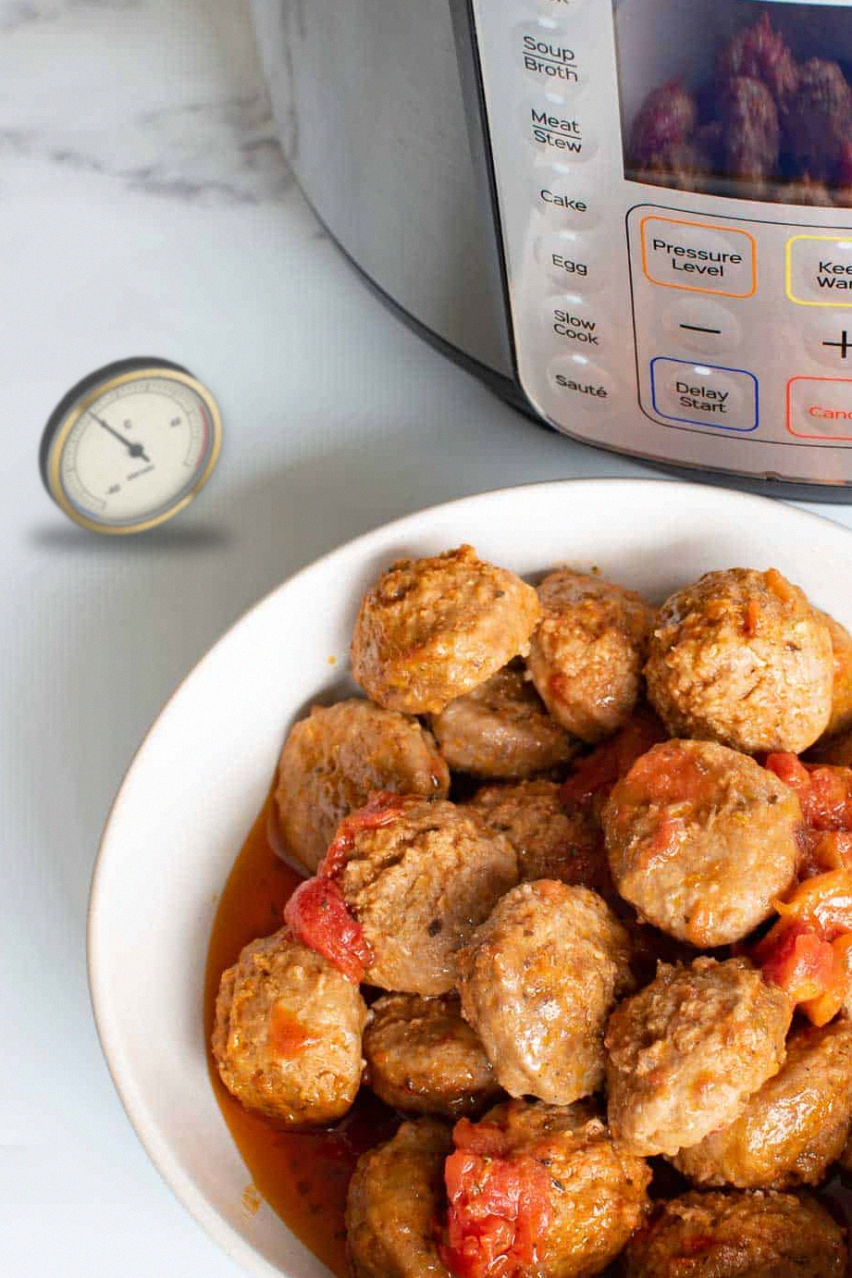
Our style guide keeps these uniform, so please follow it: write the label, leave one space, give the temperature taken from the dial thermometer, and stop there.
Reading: 0 °C
